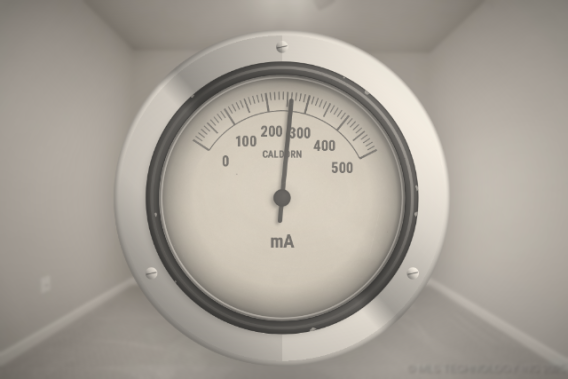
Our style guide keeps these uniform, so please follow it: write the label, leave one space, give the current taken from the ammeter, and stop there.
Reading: 260 mA
